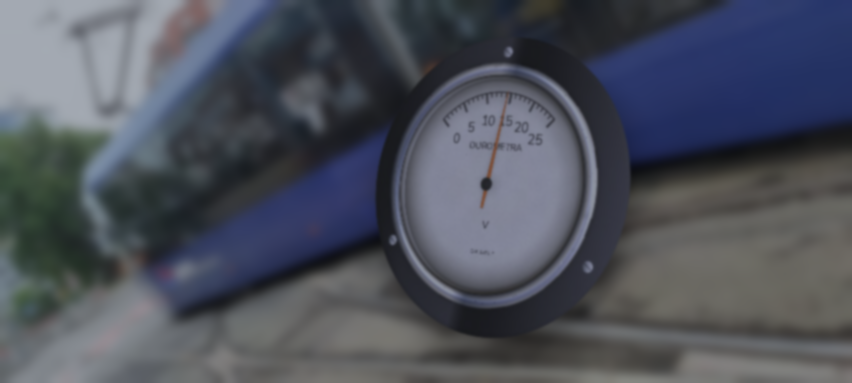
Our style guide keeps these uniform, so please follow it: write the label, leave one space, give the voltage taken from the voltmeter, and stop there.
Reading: 15 V
